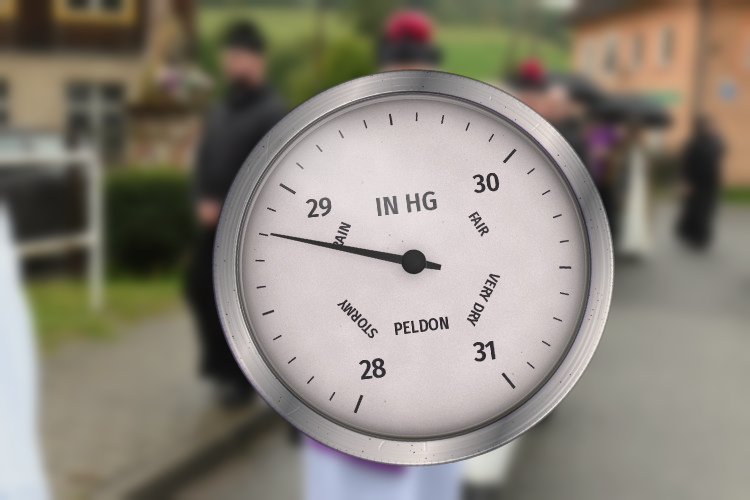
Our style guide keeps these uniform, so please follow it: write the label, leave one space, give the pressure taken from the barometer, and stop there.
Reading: 28.8 inHg
